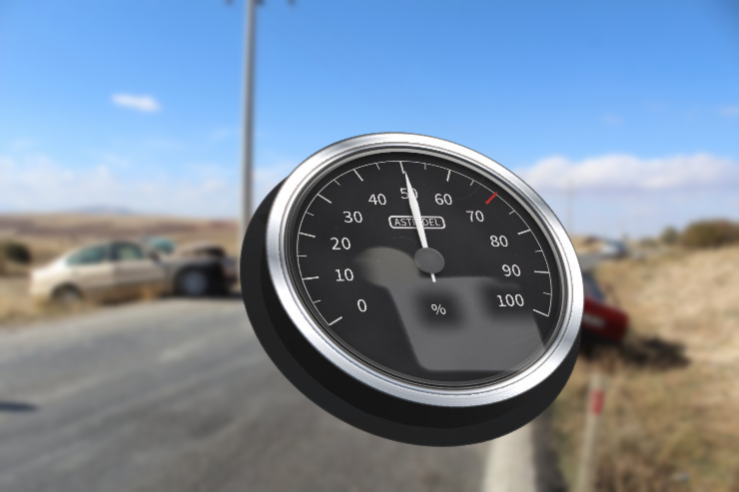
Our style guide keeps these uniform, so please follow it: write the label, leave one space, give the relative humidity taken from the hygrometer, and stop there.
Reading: 50 %
